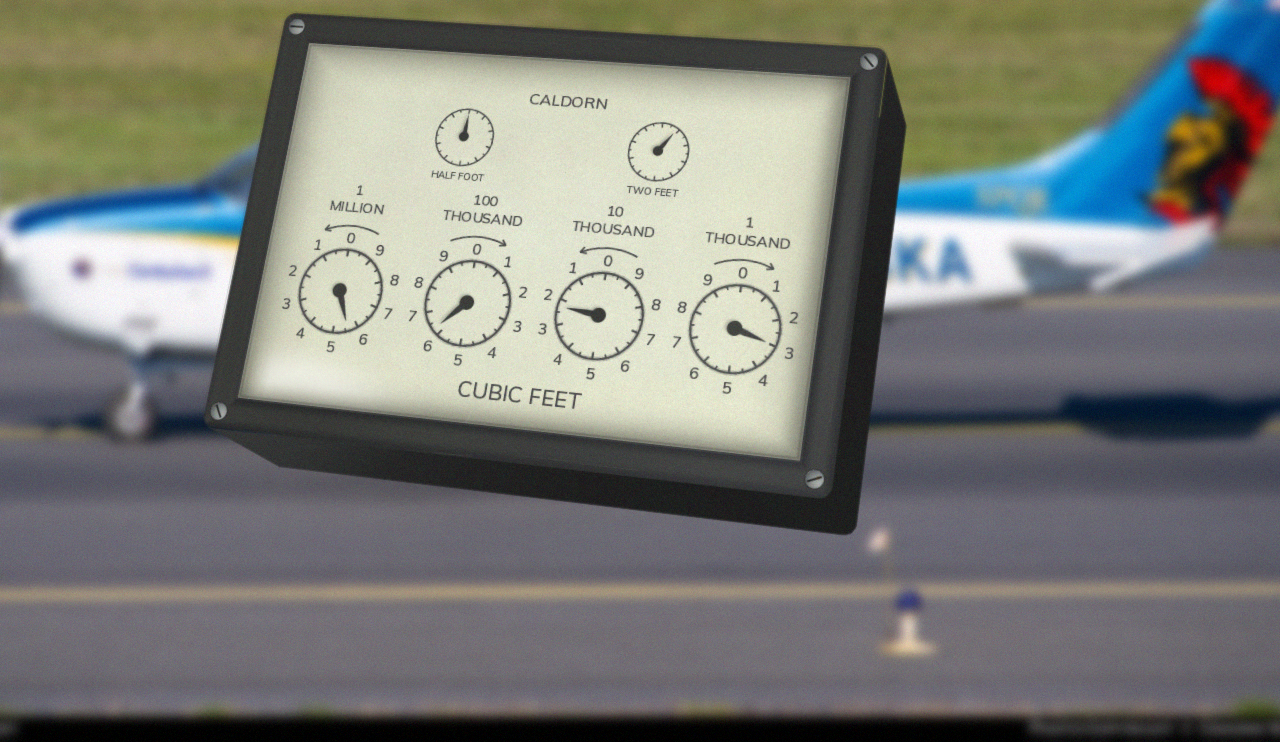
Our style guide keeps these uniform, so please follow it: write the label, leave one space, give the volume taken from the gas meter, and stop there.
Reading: 562300 ft³
